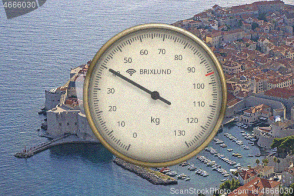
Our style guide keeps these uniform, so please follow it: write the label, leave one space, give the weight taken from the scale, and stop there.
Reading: 40 kg
